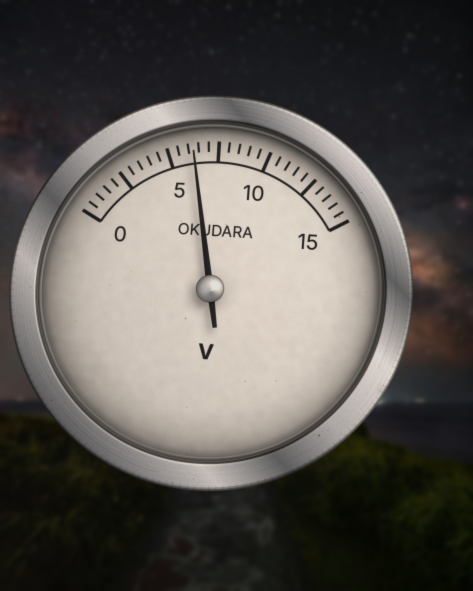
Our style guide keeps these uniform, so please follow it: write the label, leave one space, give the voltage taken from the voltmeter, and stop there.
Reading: 6.25 V
